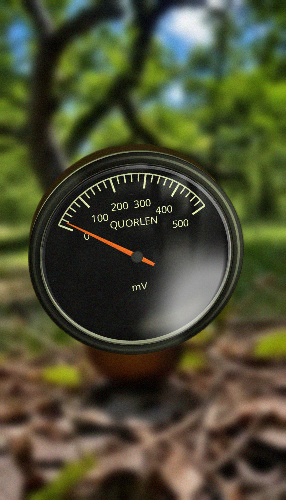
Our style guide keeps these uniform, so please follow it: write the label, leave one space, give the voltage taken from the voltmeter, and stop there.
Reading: 20 mV
